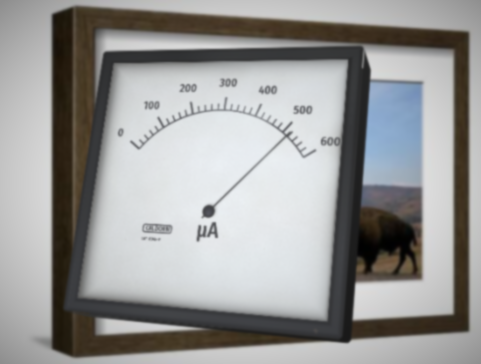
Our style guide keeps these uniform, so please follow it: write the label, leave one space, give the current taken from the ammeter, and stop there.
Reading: 520 µA
